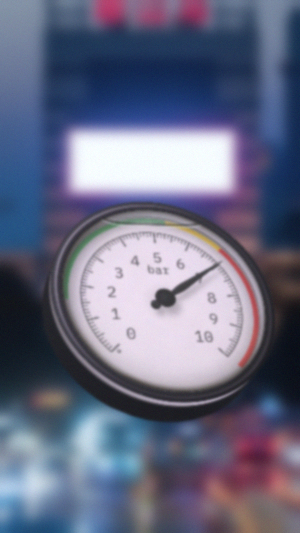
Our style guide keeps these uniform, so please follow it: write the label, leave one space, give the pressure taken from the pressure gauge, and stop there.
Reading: 7 bar
